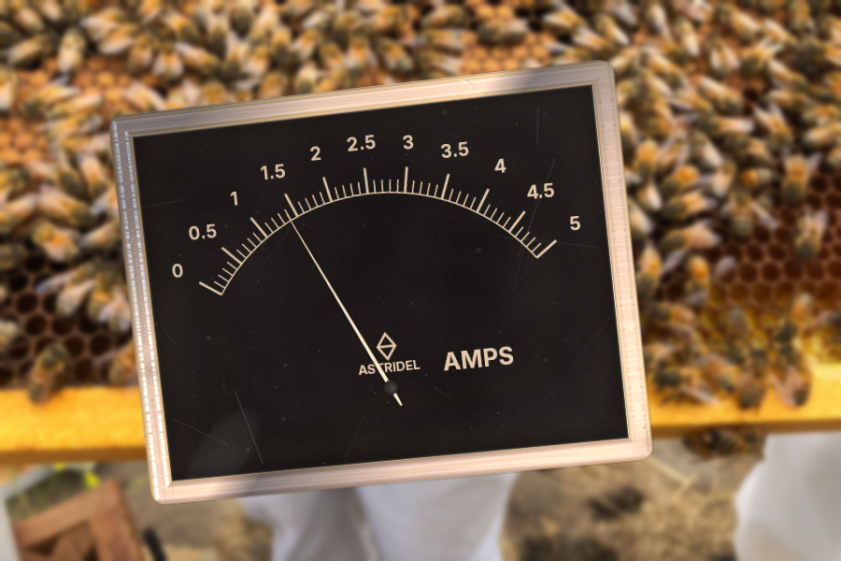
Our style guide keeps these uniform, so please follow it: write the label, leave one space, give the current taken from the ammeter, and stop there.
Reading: 1.4 A
